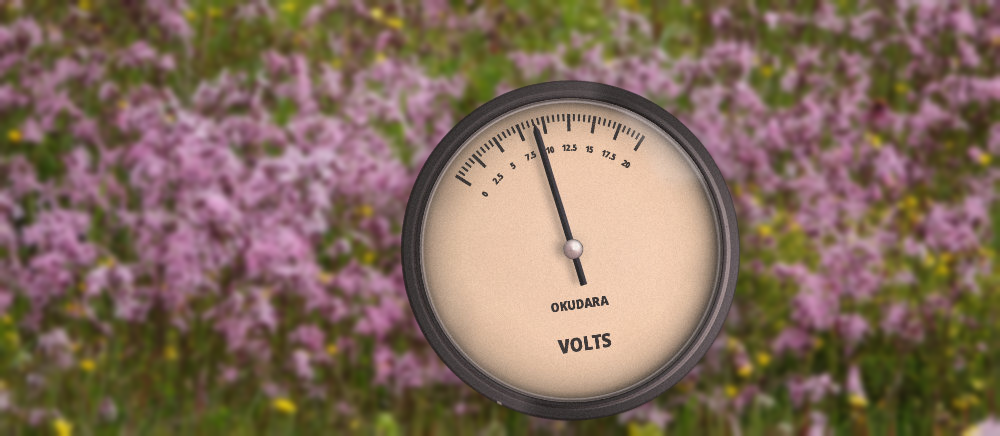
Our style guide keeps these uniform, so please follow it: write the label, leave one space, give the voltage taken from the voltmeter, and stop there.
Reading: 9 V
